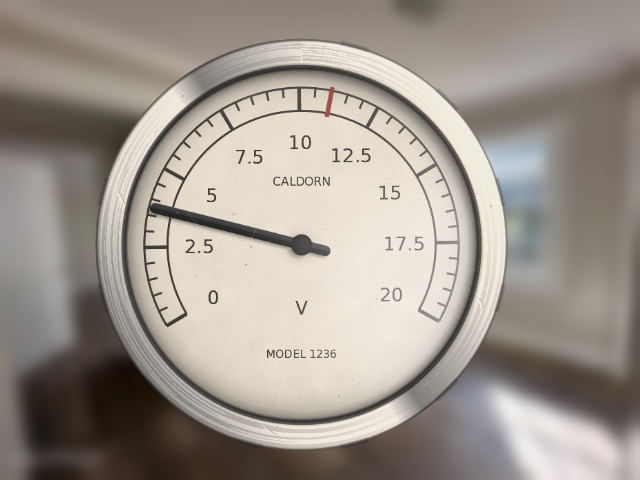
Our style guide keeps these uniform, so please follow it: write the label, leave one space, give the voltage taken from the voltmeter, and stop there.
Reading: 3.75 V
